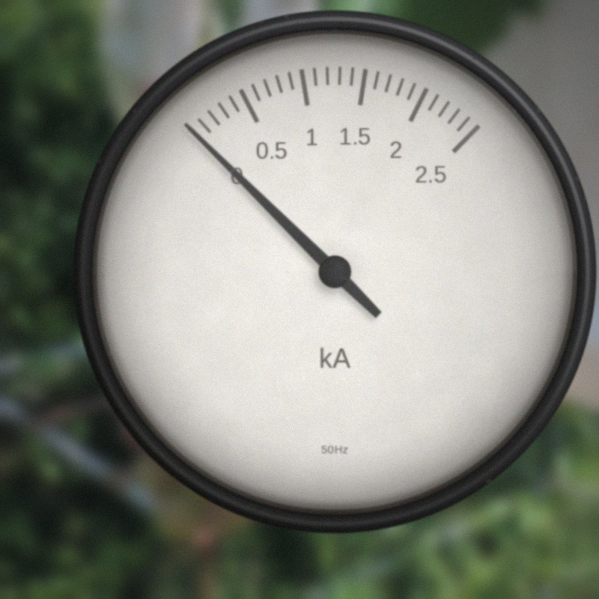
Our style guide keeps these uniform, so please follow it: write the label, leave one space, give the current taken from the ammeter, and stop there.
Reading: 0 kA
